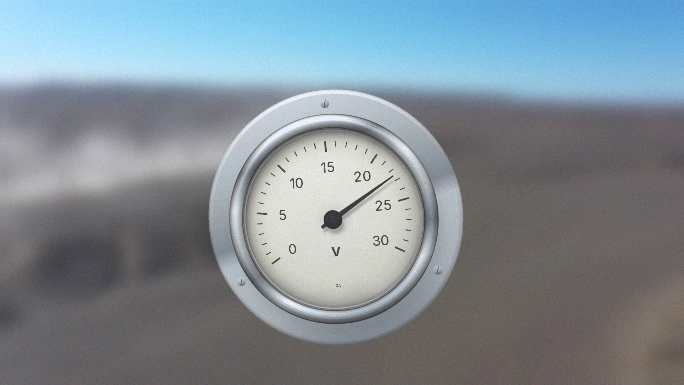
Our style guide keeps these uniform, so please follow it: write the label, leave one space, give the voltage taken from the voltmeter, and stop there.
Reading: 22.5 V
